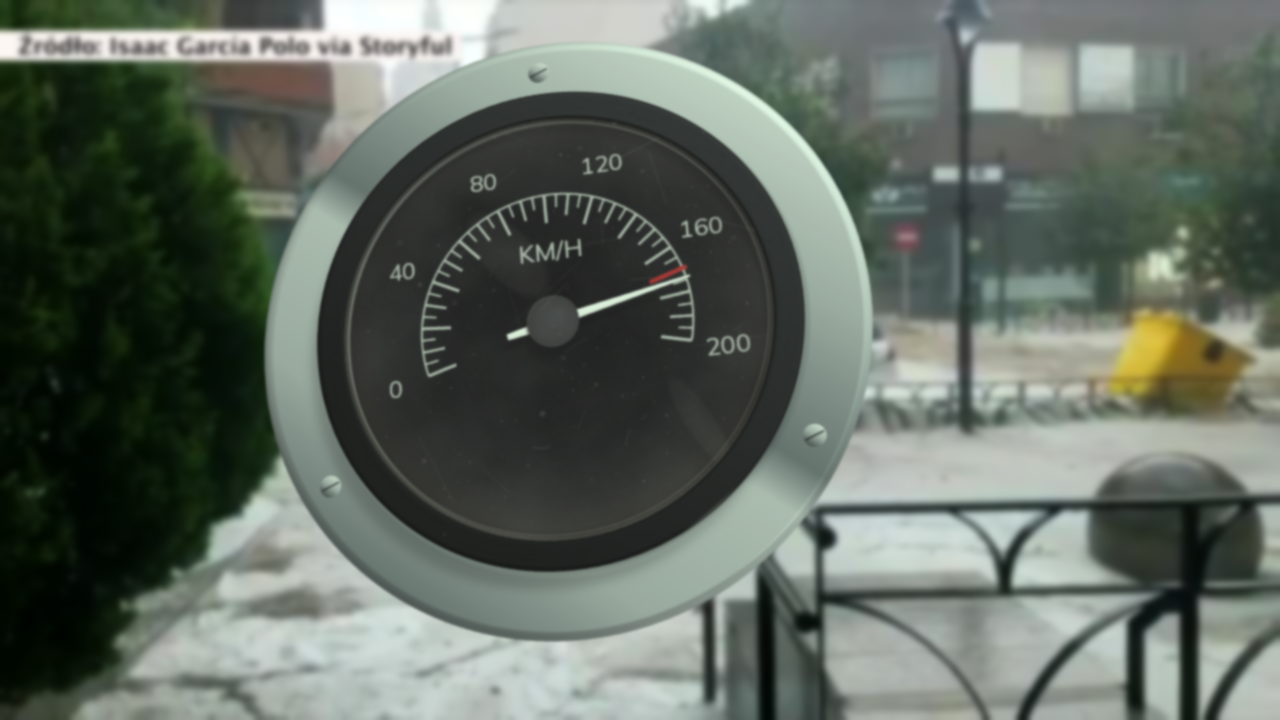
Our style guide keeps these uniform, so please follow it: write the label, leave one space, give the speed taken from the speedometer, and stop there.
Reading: 175 km/h
